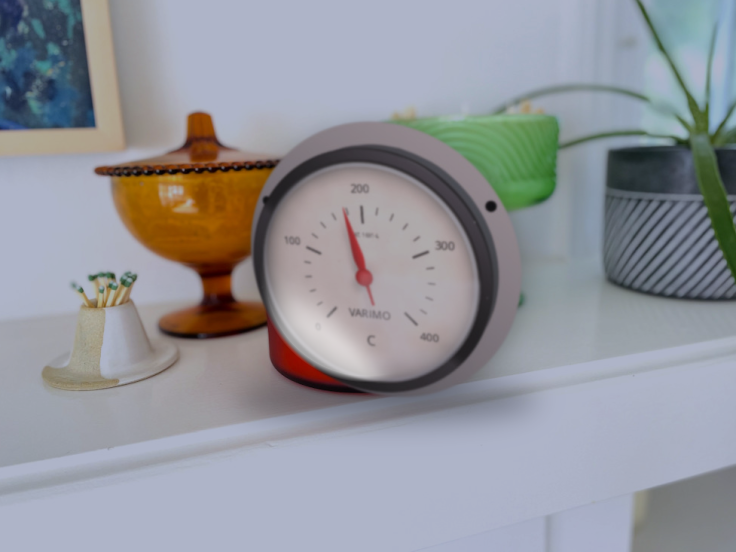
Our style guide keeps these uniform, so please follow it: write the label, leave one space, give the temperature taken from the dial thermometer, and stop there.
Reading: 180 °C
